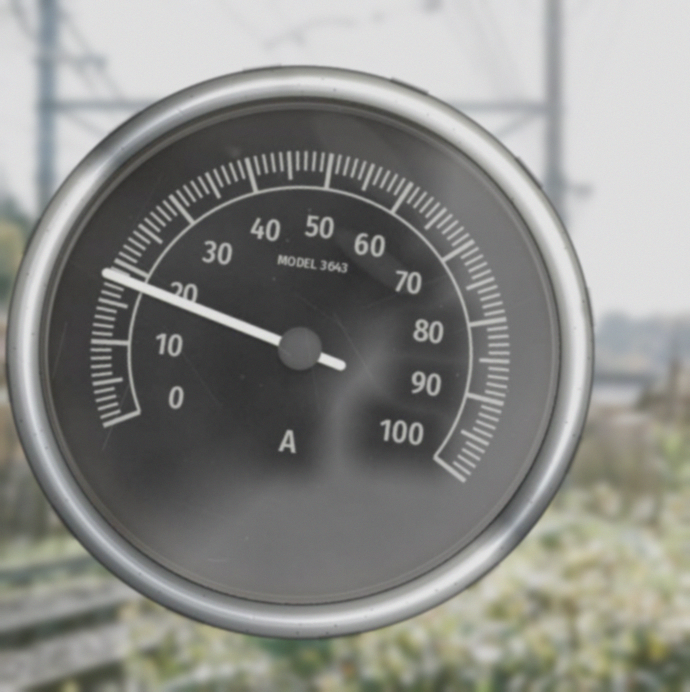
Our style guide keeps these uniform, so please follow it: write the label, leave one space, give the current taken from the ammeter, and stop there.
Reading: 18 A
